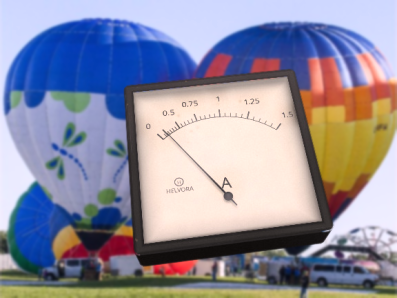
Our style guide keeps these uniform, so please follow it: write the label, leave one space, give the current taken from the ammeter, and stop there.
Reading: 0.25 A
